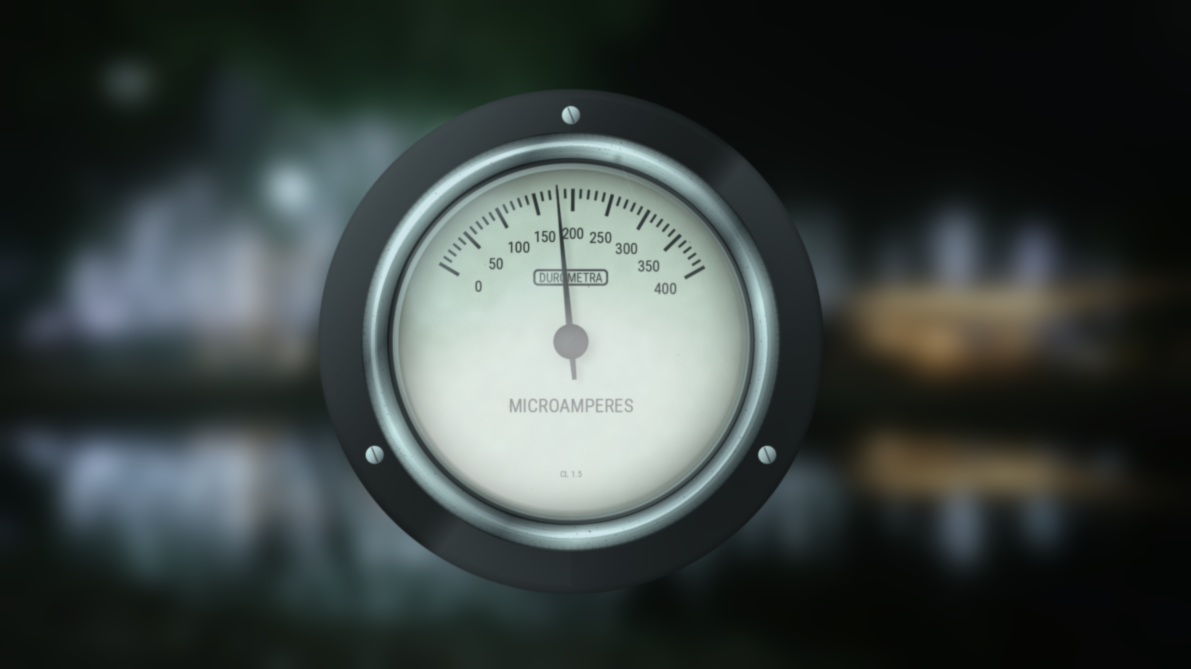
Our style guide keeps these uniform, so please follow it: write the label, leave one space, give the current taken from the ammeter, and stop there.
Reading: 180 µA
